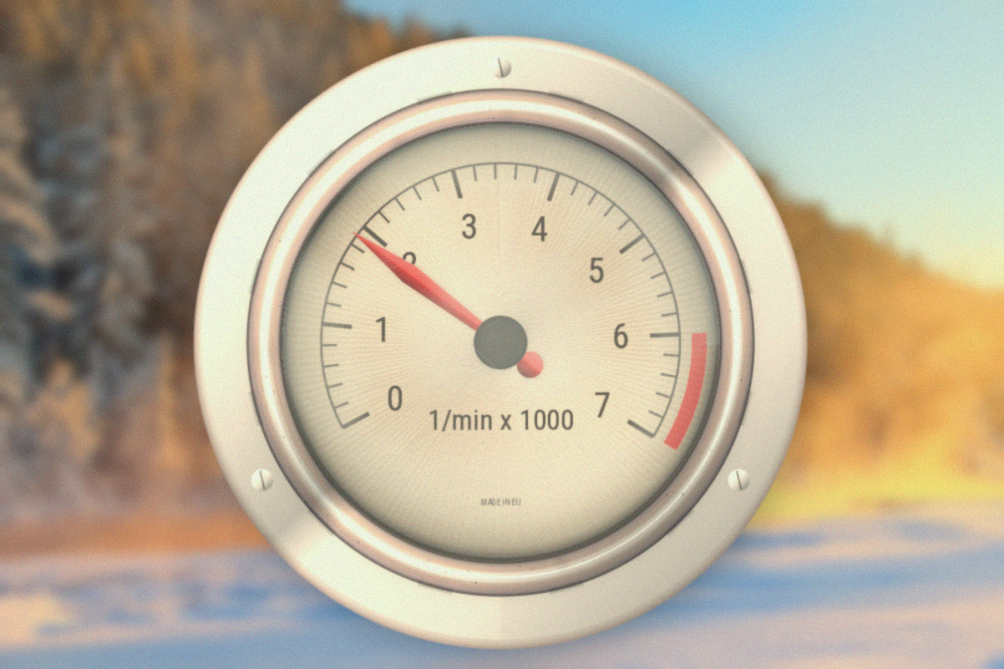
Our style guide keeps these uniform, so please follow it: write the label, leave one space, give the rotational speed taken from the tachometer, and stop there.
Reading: 1900 rpm
